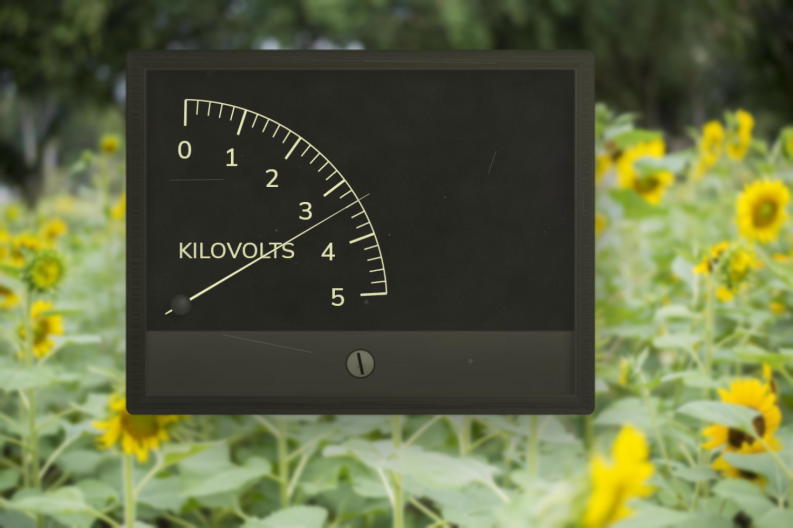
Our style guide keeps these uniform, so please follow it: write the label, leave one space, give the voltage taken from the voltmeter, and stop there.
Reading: 3.4 kV
